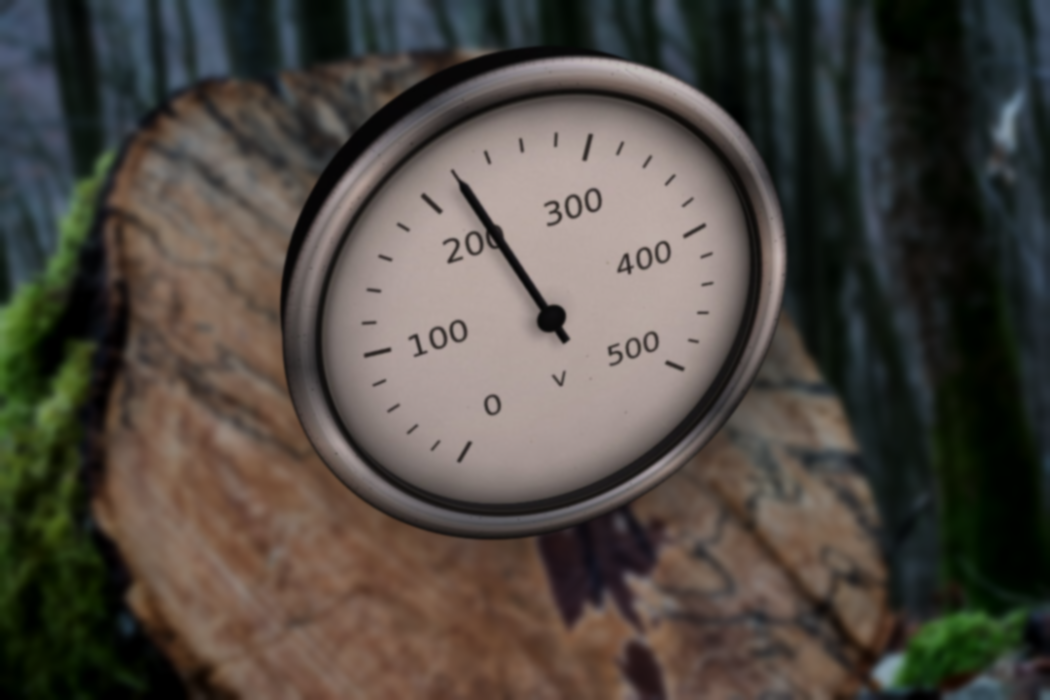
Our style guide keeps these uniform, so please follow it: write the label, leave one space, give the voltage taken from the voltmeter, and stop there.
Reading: 220 V
